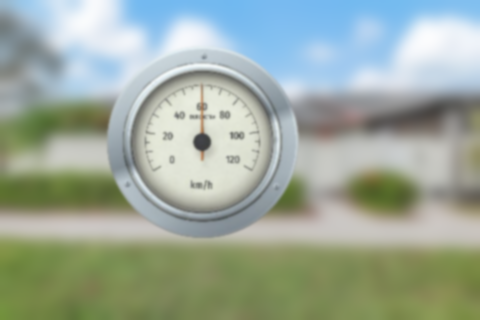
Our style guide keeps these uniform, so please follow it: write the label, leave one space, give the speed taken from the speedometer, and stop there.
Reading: 60 km/h
